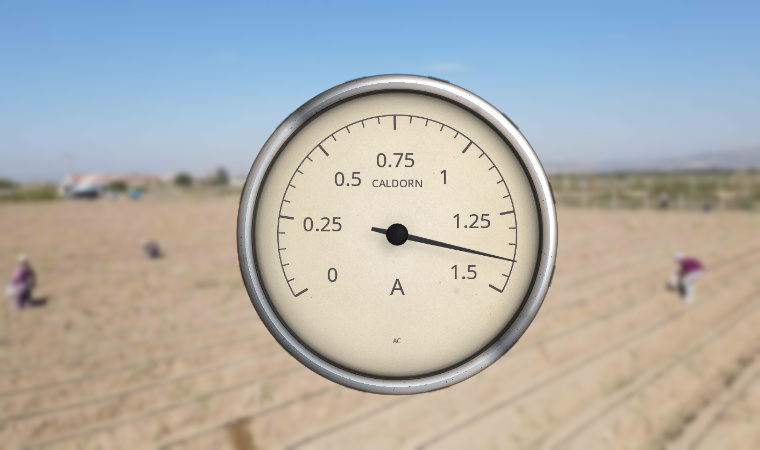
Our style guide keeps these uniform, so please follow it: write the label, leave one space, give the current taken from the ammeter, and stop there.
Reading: 1.4 A
